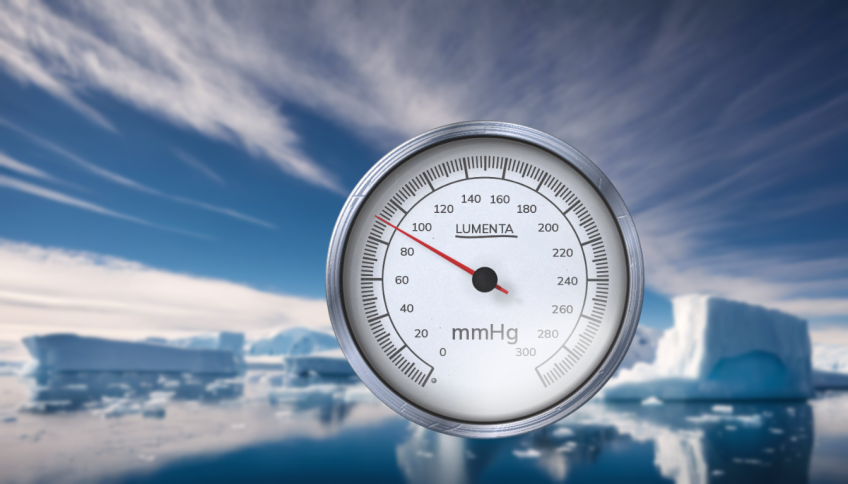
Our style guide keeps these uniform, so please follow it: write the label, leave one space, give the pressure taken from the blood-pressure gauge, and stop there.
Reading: 90 mmHg
